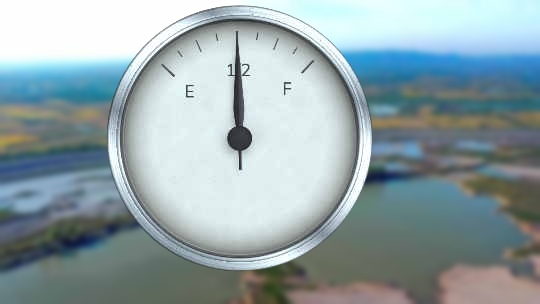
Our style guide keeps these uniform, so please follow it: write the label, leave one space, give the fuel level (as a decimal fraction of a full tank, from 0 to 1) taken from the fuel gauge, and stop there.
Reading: 0.5
